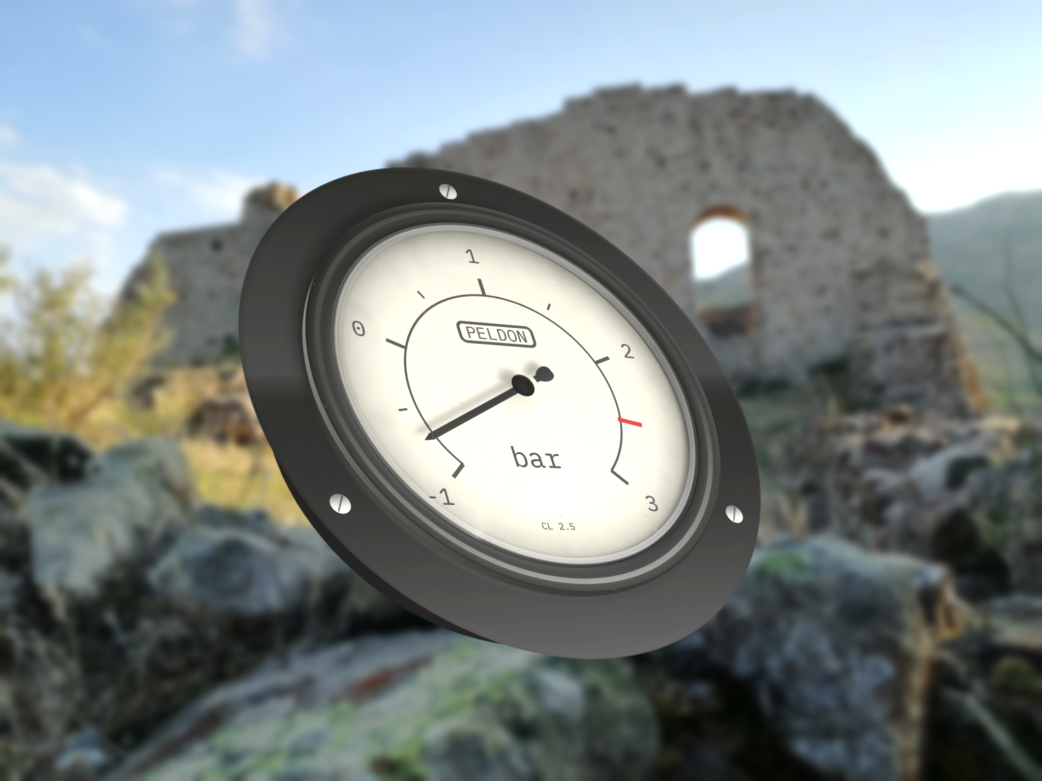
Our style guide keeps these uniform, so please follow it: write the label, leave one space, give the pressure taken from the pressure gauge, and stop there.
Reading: -0.75 bar
